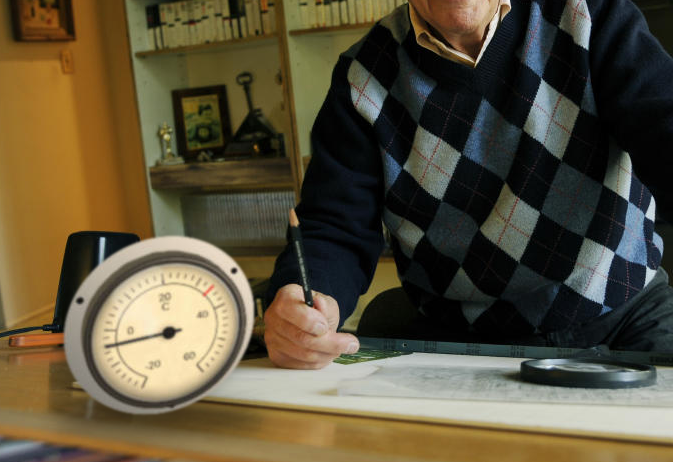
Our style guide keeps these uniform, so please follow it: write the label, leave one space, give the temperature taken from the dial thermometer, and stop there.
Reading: -4 °C
